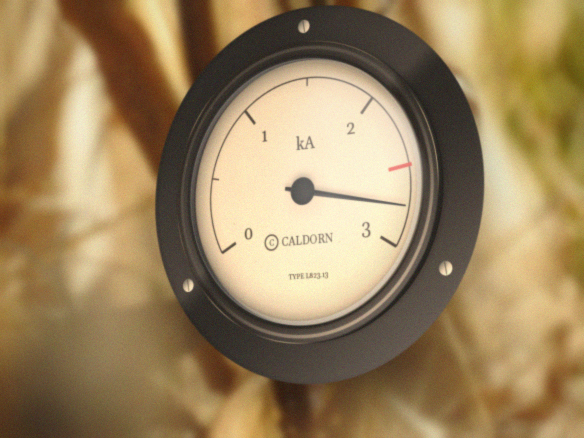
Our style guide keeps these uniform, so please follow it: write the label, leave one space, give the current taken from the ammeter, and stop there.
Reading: 2.75 kA
